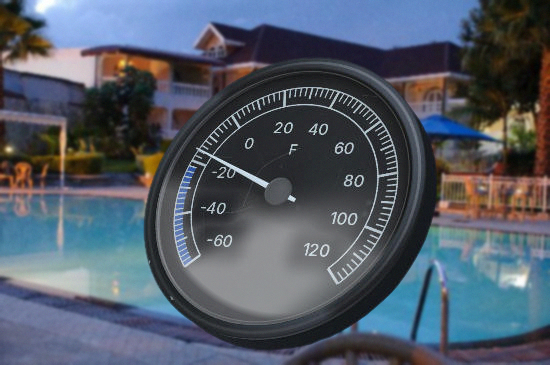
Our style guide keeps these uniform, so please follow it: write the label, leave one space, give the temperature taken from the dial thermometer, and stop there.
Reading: -16 °F
